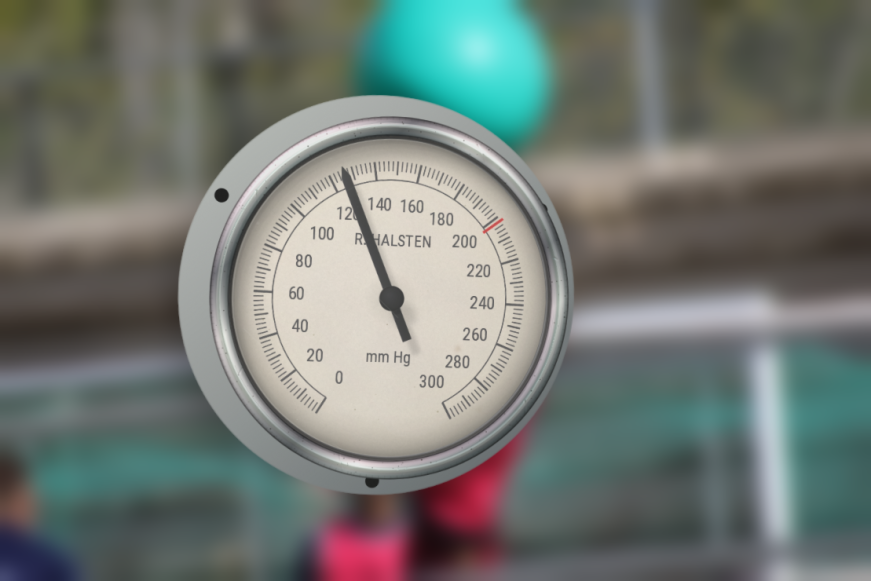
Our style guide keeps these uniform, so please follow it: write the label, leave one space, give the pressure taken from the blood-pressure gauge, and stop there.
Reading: 126 mmHg
